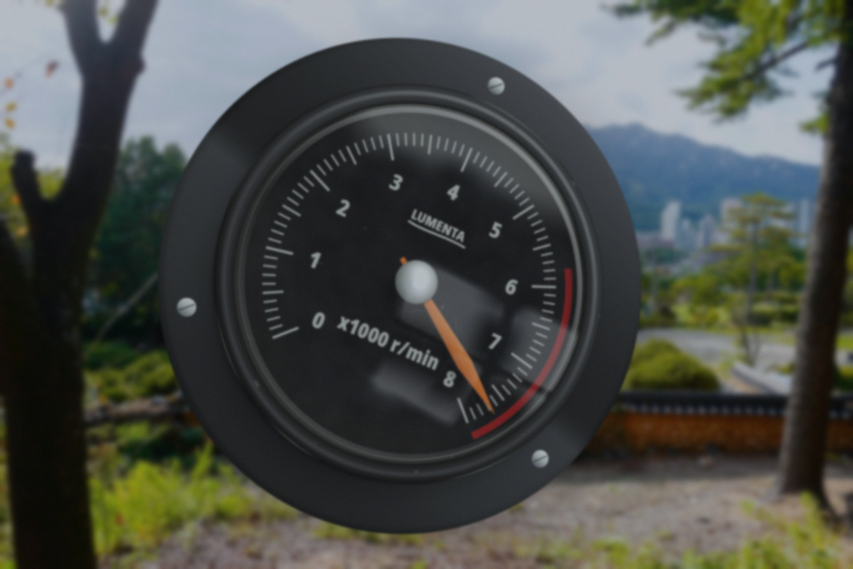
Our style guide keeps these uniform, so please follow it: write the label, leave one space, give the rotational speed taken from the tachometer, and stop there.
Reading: 7700 rpm
